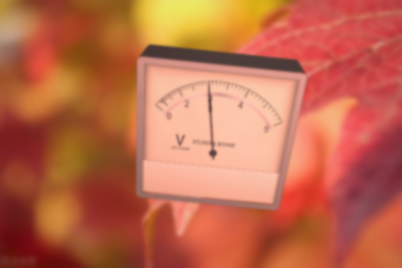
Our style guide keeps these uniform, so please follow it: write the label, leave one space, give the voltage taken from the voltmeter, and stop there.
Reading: 3 V
